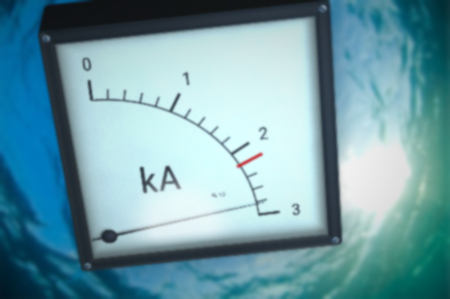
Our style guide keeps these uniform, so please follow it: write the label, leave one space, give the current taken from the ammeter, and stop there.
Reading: 2.8 kA
